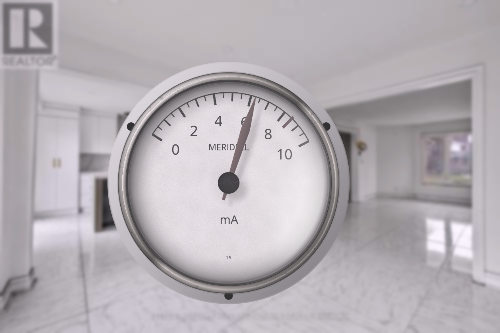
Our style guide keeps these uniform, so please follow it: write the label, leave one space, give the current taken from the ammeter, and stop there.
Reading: 6.25 mA
